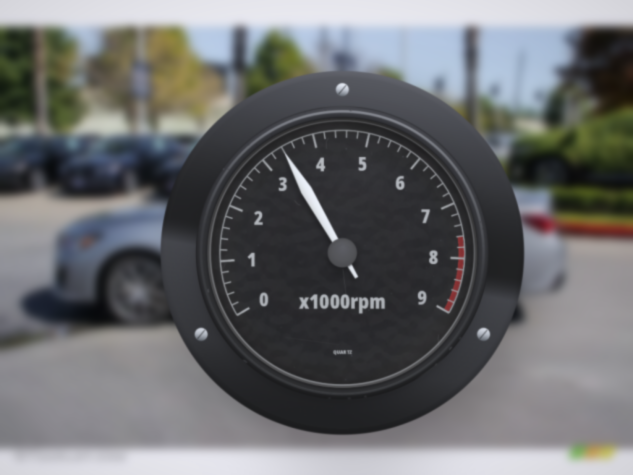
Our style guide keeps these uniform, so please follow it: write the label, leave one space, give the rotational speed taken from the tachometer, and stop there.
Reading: 3400 rpm
